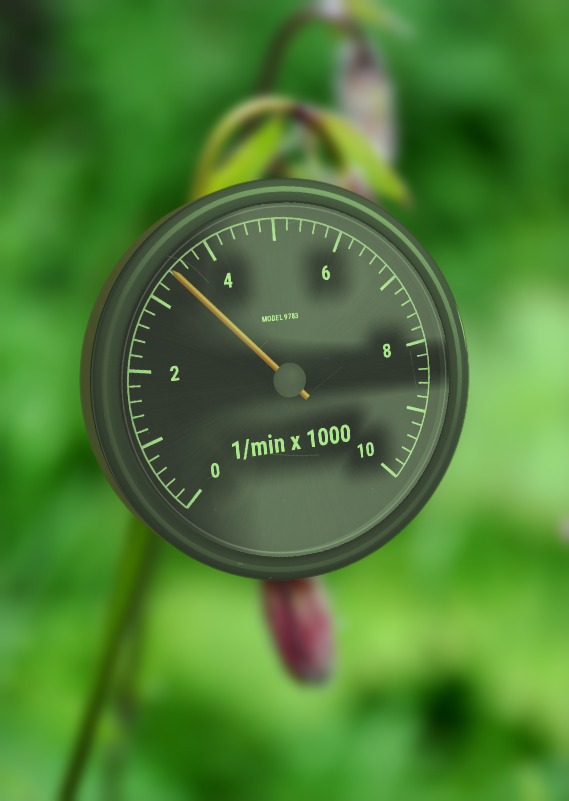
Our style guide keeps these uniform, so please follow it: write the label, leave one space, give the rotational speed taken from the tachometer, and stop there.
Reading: 3400 rpm
